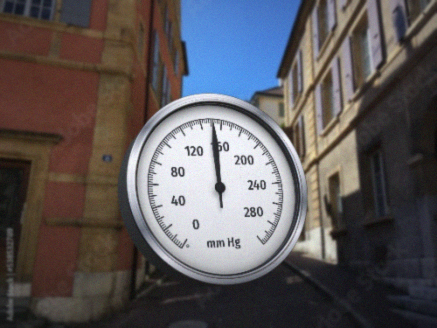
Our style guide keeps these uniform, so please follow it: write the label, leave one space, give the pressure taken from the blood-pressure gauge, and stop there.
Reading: 150 mmHg
